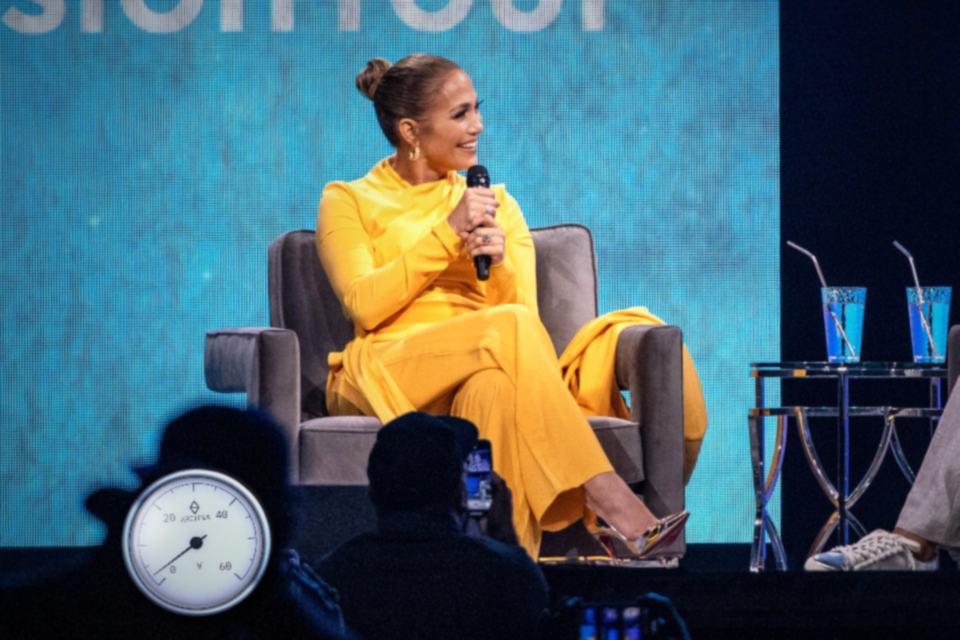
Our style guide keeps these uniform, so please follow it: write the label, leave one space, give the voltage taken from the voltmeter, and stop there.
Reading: 2.5 V
